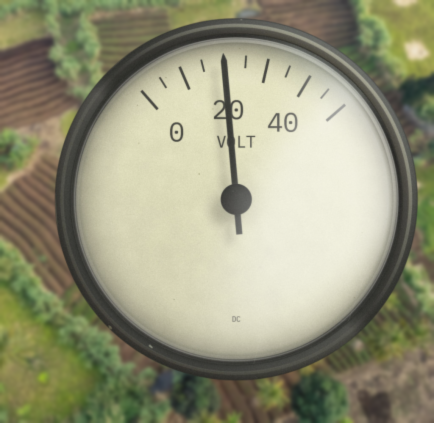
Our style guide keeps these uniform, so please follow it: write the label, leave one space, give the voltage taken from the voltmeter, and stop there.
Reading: 20 V
